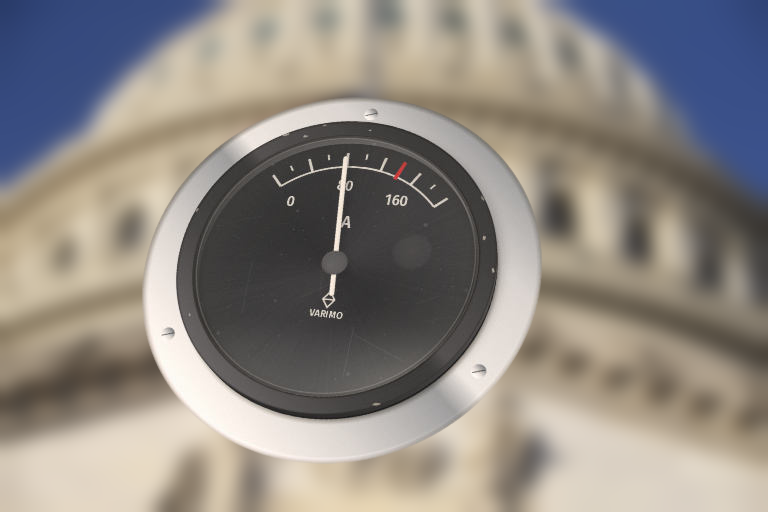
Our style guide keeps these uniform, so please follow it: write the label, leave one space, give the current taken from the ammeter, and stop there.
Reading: 80 A
